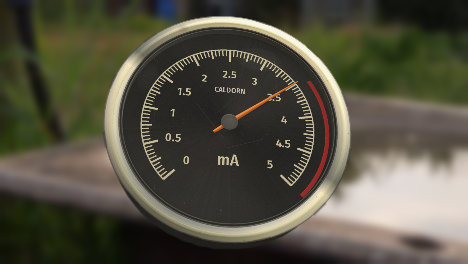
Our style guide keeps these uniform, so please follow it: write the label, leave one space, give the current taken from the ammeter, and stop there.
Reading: 3.5 mA
